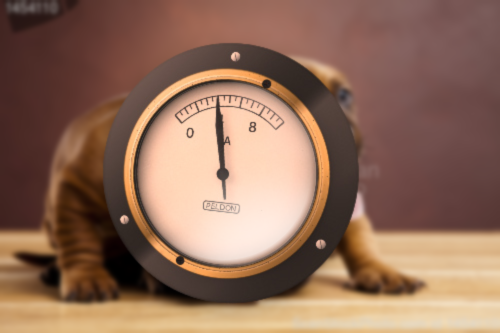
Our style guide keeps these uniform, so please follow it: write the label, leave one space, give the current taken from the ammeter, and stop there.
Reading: 4 A
